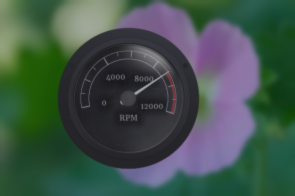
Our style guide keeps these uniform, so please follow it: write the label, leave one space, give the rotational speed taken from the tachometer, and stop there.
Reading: 9000 rpm
